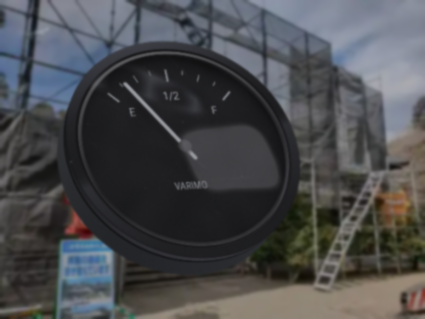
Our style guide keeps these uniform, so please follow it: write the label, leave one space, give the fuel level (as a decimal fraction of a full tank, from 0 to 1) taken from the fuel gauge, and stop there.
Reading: 0.125
